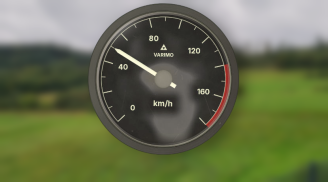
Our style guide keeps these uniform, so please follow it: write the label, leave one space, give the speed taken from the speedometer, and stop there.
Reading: 50 km/h
